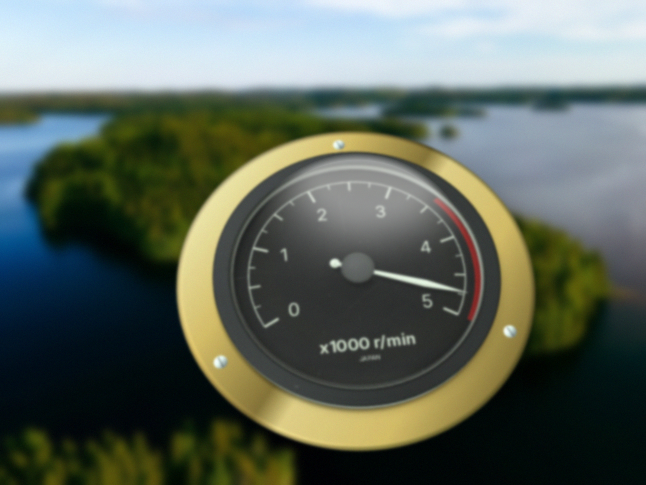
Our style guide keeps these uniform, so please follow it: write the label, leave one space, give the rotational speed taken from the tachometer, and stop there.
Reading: 4750 rpm
